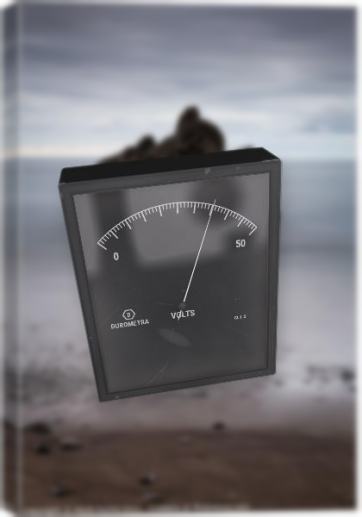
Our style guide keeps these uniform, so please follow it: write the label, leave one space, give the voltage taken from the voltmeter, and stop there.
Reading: 35 V
